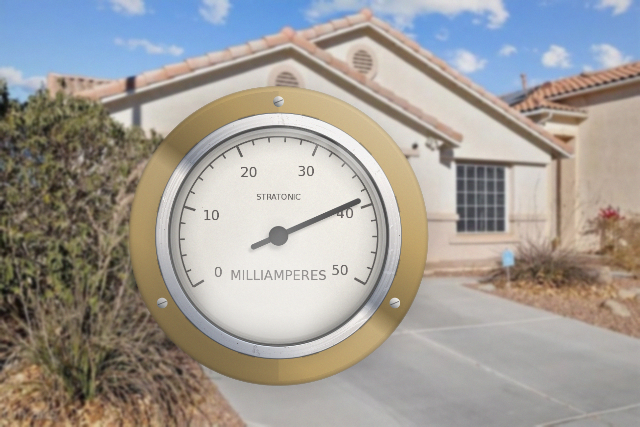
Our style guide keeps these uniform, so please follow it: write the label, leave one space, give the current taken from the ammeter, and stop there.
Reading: 39 mA
